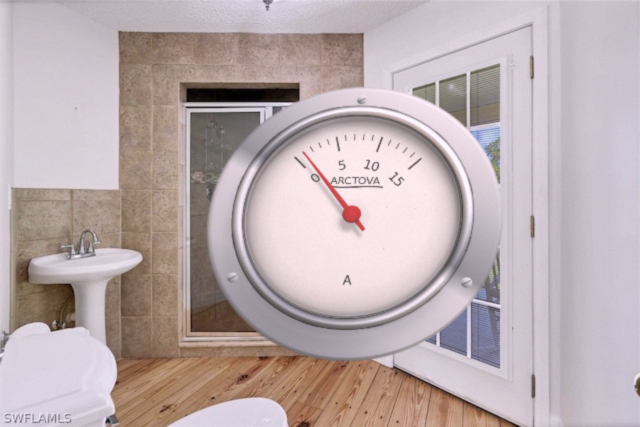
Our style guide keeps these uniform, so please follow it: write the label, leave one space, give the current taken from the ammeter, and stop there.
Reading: 1 A
